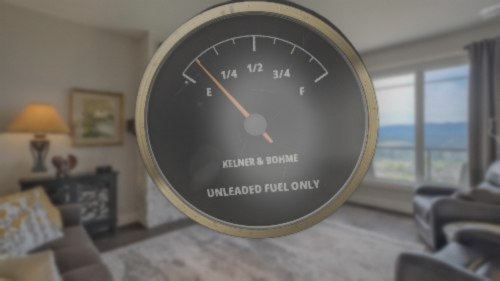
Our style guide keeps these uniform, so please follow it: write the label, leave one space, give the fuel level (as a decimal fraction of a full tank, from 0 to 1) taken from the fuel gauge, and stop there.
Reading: 0.125
